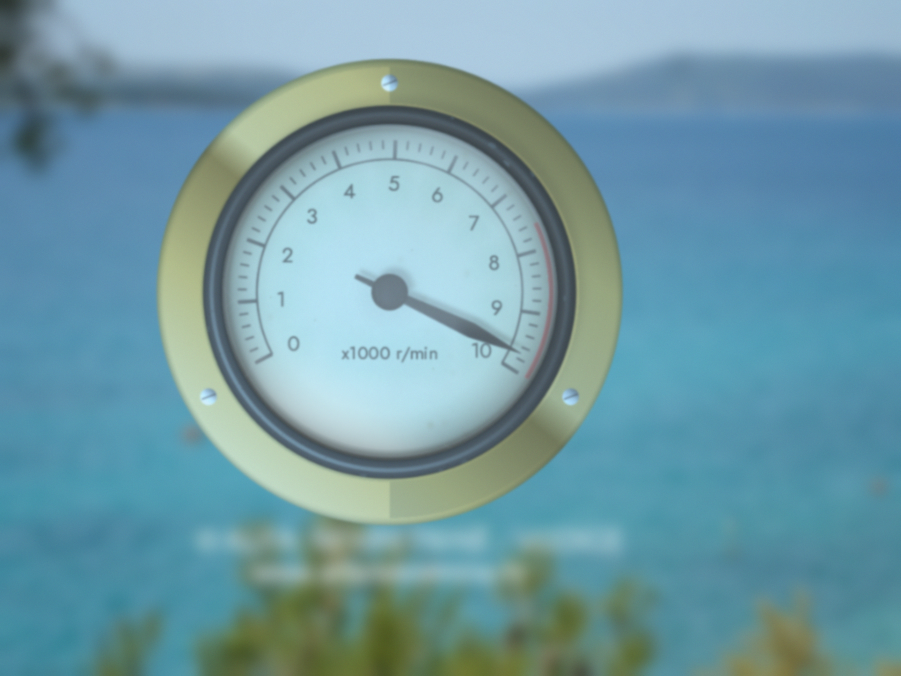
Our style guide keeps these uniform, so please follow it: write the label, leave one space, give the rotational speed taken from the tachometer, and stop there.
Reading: 9700 rpm
